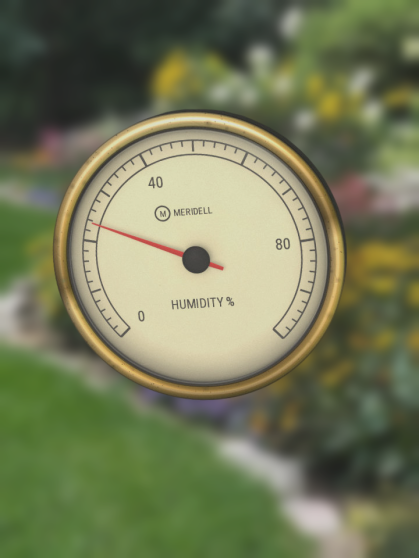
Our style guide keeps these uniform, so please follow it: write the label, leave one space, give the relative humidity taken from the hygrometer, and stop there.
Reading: 24 %
